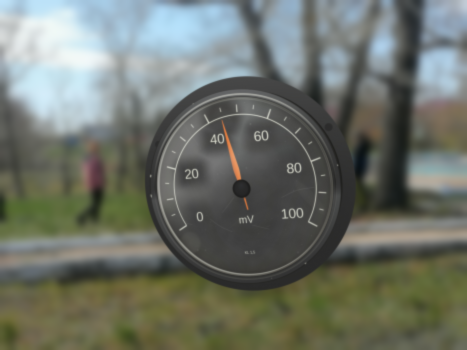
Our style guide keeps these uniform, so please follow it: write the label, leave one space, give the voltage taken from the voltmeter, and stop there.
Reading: 45 mV
